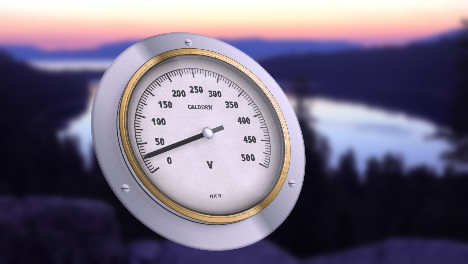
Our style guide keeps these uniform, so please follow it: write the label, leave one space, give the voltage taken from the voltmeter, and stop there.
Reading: 25 V
